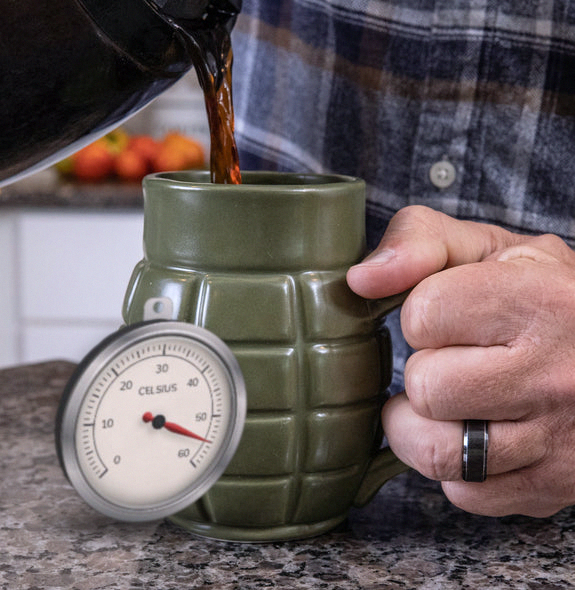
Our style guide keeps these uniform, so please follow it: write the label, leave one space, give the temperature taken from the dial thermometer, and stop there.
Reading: 55 °C
